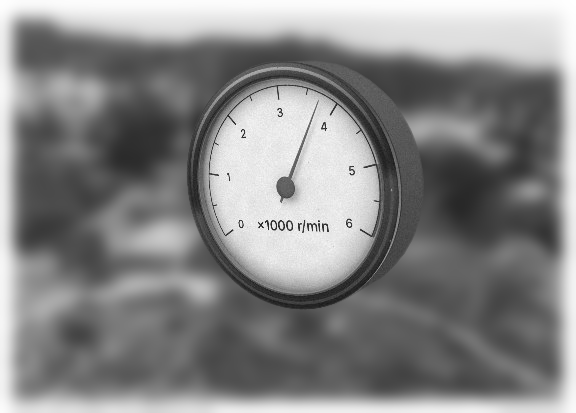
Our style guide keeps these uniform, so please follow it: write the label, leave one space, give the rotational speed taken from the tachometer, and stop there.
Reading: 3750 rpm
